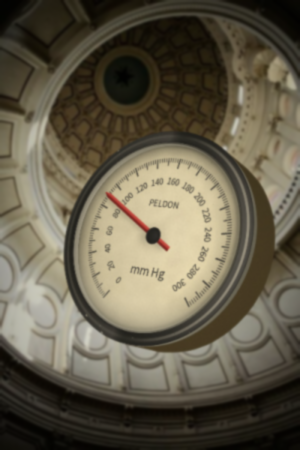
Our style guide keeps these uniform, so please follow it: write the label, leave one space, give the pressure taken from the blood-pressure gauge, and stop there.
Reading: 90 mmHg
